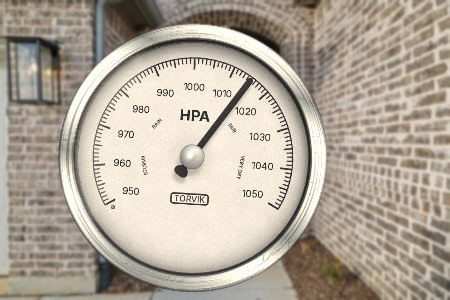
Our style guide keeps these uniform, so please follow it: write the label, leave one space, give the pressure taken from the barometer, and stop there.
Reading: 1015 hPa
